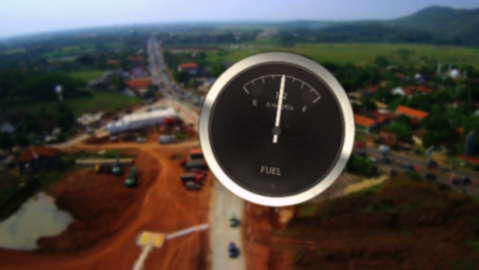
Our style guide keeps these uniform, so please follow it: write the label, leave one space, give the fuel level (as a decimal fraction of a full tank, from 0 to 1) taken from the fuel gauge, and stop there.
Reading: 0.5
